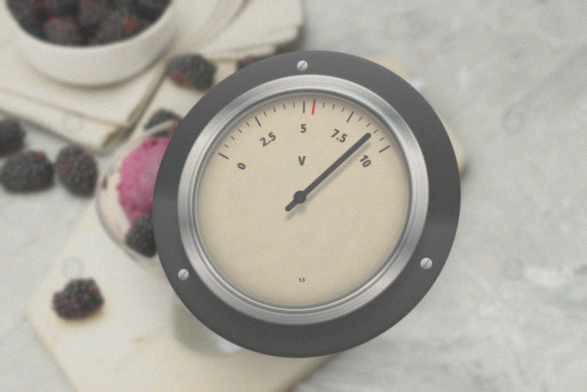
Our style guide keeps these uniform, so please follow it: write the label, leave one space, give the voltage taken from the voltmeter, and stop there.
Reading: 9 V
